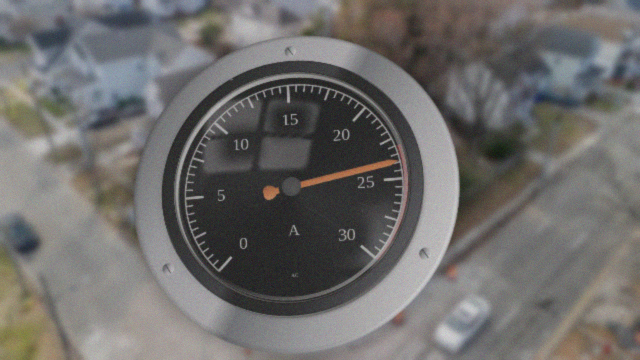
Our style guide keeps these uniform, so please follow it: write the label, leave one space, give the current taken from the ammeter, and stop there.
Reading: 24 A
